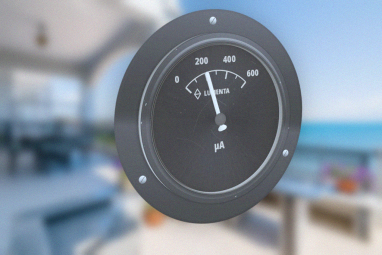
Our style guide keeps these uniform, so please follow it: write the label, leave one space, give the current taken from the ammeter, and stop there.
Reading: 200 µA
